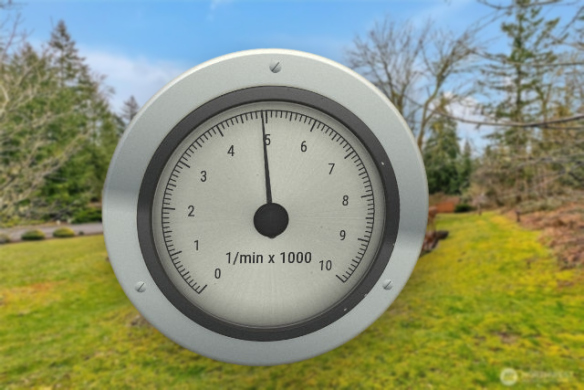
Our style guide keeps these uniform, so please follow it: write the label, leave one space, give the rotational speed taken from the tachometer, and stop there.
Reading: 4900 rpm
